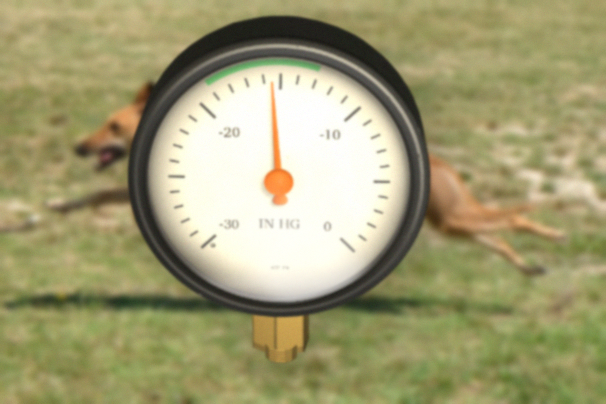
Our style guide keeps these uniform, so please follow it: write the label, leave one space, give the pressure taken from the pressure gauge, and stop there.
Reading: -15.5 inHg
